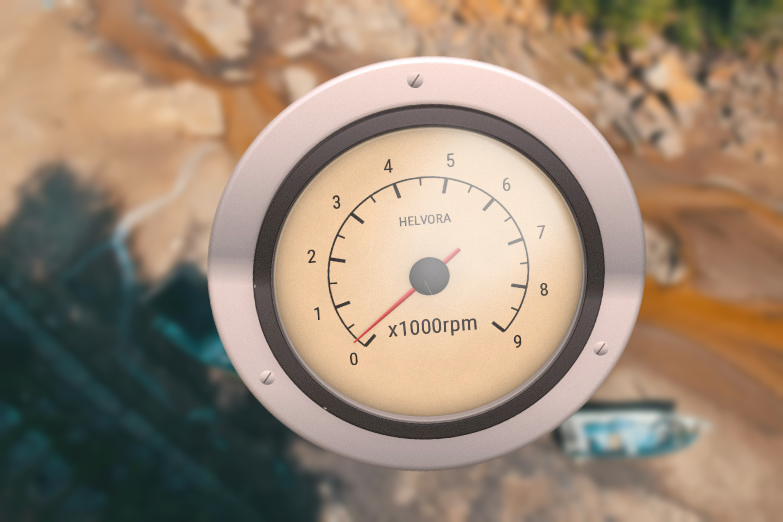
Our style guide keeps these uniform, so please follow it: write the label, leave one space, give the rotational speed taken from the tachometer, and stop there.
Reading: 250 rpm
